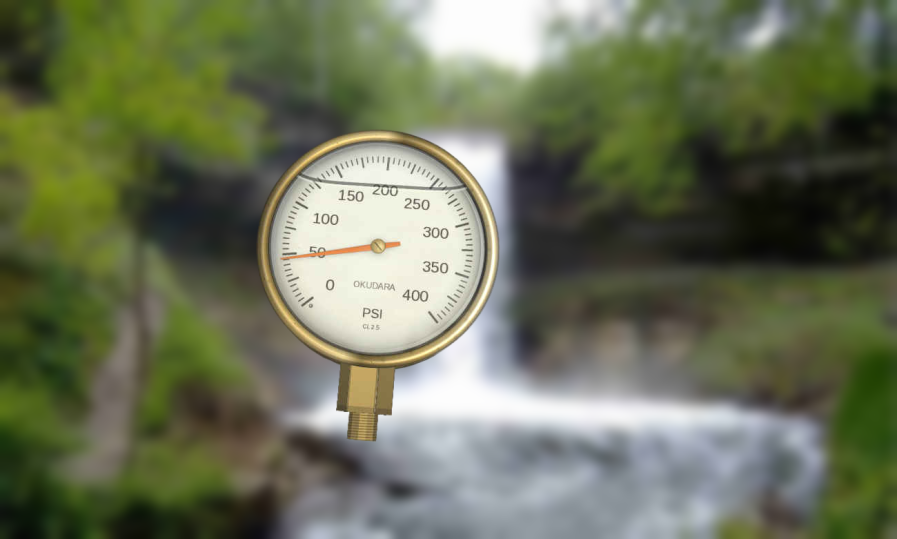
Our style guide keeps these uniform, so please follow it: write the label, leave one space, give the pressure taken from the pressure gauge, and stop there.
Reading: 45 psi
